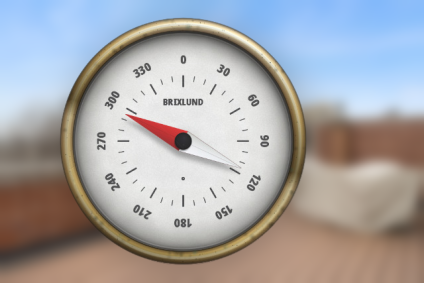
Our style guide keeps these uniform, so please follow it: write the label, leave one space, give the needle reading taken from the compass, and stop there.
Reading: 295 °
